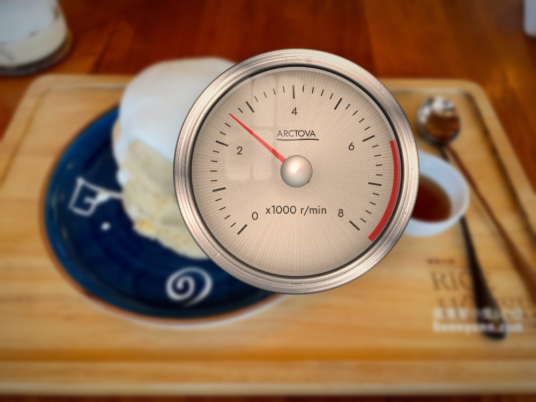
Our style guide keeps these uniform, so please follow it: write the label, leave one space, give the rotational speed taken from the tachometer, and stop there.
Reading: 2600 rpm
